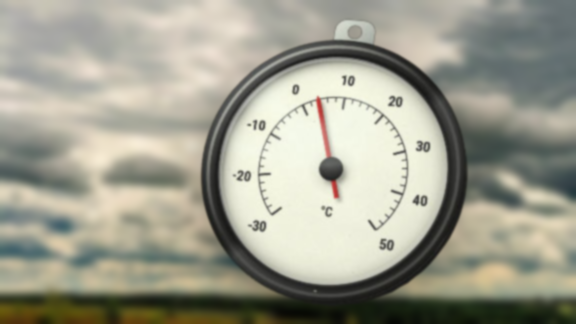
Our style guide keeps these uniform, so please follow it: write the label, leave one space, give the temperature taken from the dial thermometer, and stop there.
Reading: 4 °C
